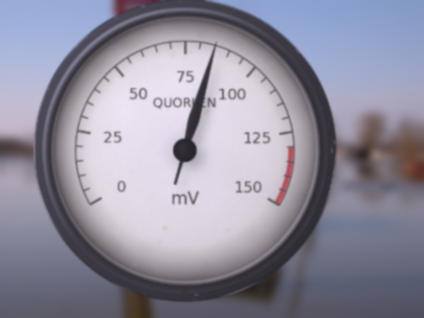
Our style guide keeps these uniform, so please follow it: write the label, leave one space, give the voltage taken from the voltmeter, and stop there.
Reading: 85 mV
